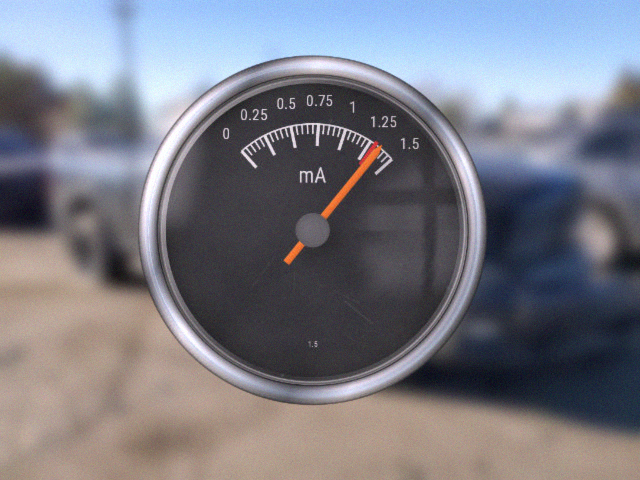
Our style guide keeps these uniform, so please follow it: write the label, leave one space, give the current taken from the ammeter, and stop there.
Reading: 1.35 mA
